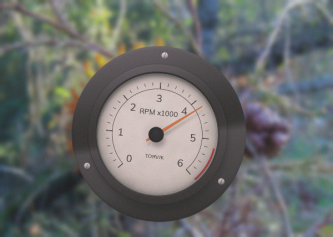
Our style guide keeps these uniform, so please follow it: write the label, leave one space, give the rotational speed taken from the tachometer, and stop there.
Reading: 4200 rpm
